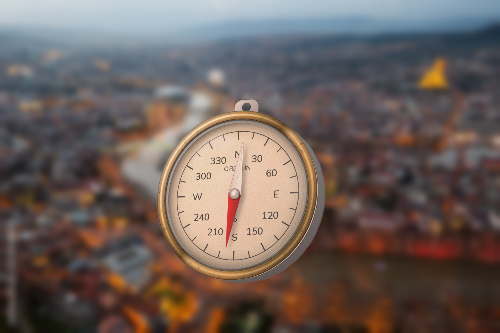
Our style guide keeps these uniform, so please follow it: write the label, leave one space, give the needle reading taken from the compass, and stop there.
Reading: 187.5 °
